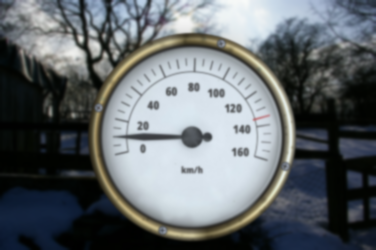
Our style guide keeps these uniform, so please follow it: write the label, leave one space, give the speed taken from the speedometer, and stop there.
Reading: 10 km/h
